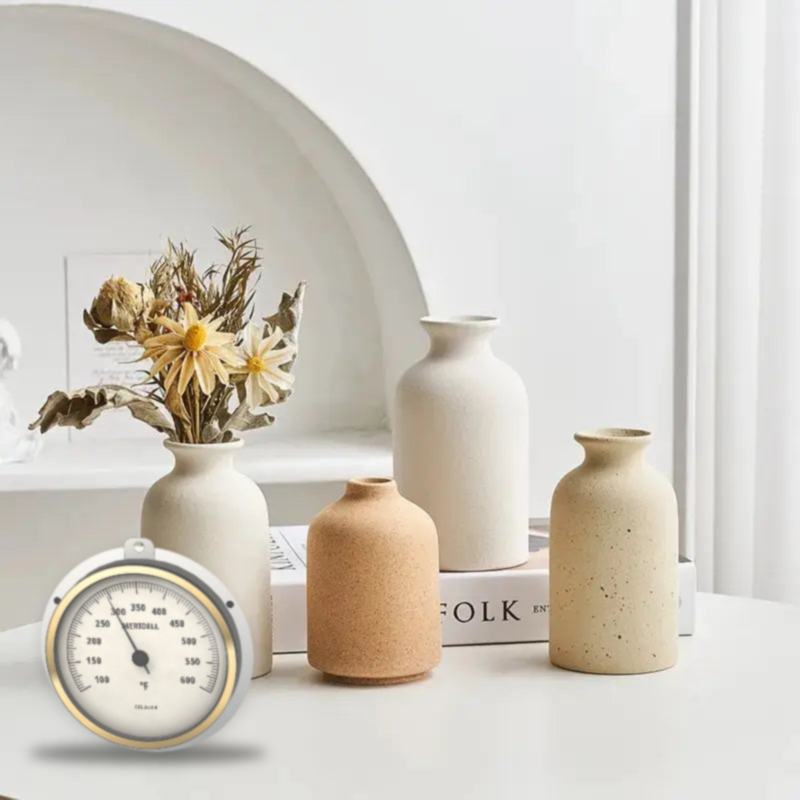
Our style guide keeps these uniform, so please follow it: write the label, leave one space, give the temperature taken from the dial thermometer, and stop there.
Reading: 300 °F
